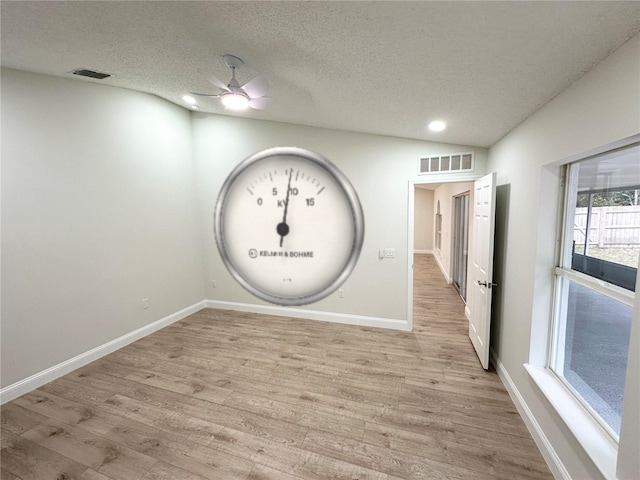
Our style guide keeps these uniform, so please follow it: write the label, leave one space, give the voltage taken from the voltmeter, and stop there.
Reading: 9 kV
